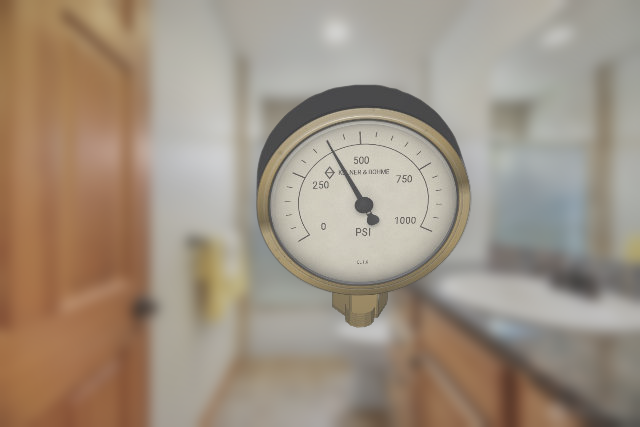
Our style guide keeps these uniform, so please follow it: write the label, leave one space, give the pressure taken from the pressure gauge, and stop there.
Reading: 400 psi
